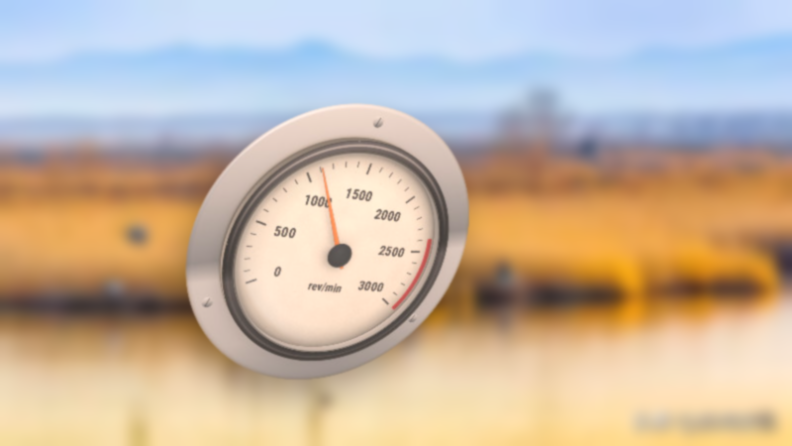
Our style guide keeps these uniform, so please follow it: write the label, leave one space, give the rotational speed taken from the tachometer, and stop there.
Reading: 1100 rpm
